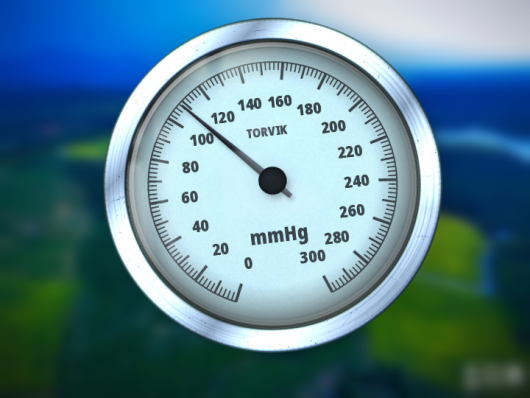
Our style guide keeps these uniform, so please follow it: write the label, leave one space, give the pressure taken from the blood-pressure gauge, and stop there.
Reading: 108 mmHg
